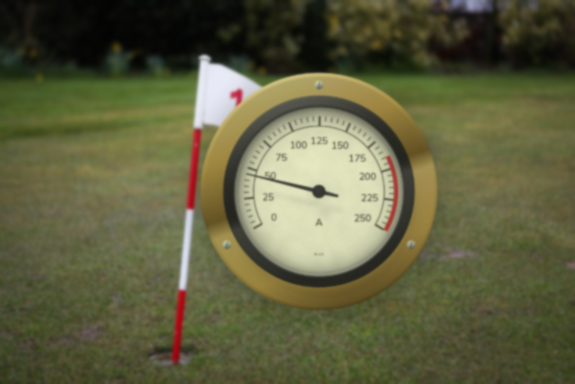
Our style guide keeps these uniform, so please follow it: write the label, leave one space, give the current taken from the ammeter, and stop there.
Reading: 45 A
